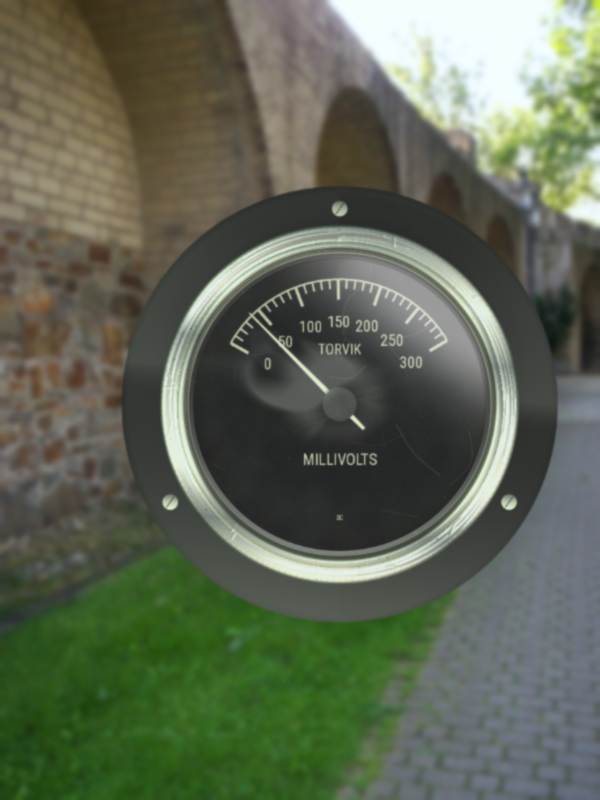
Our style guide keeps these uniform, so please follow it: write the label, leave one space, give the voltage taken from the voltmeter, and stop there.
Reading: 40 mV
